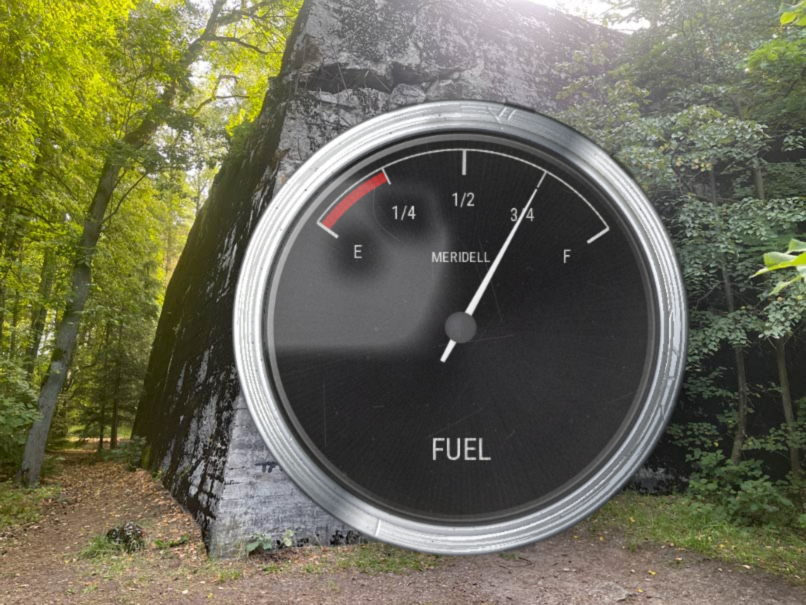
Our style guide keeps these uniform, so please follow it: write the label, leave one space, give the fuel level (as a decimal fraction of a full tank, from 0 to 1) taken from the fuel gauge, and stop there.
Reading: 0.75
